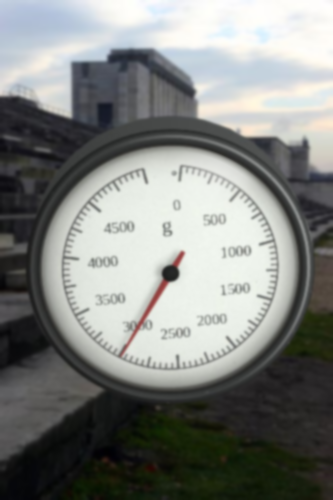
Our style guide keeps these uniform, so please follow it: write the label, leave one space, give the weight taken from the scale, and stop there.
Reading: 3000 g
